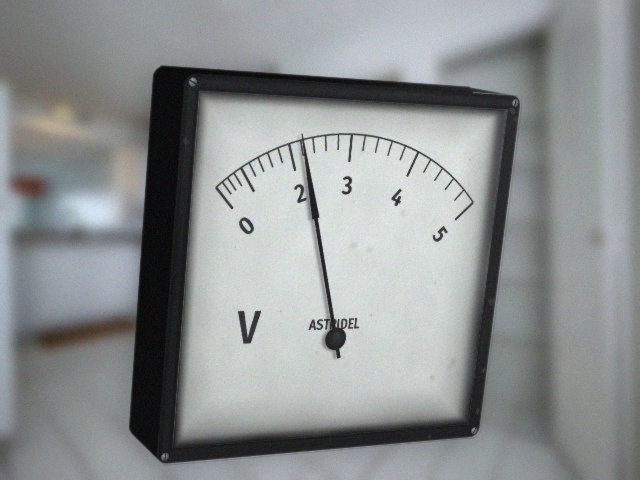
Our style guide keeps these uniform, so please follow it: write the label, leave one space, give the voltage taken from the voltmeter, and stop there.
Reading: 2.2 V
